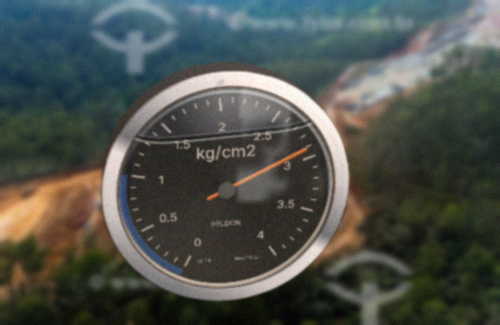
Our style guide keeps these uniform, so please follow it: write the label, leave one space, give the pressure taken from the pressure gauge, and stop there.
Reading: 2.9 kg/cm²
